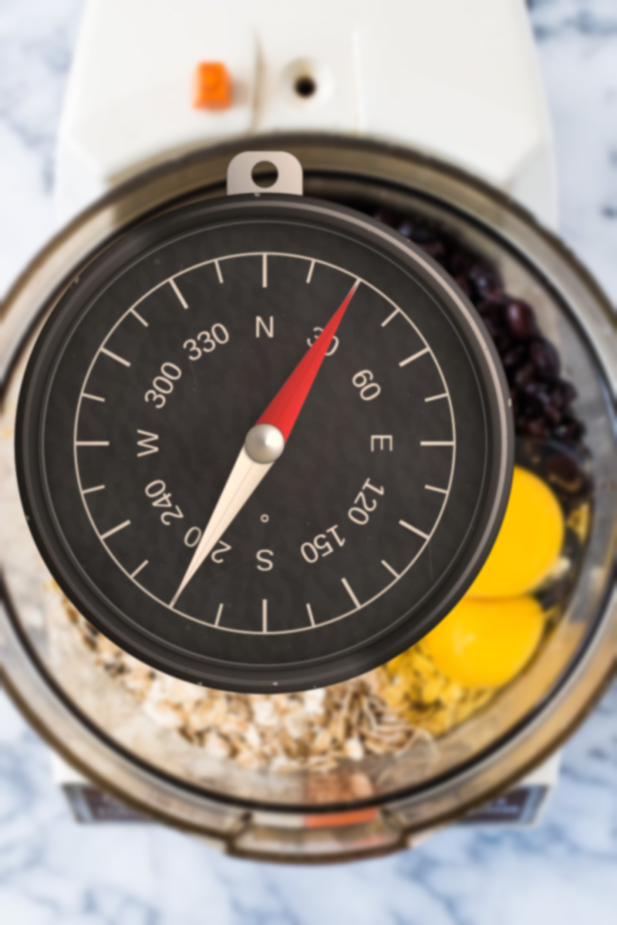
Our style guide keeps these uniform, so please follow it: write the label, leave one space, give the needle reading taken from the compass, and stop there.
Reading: 30 °
